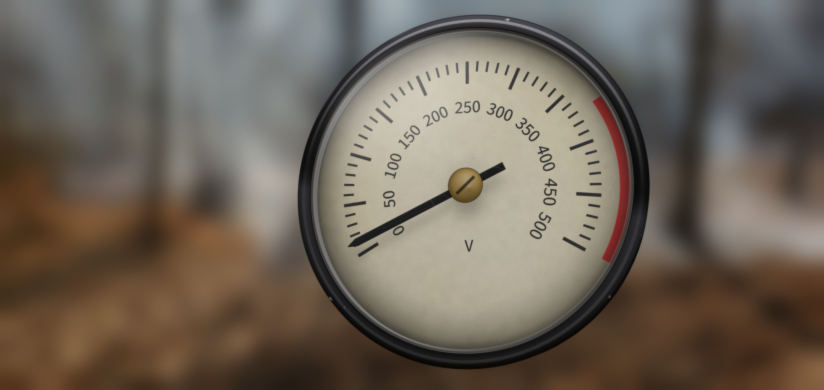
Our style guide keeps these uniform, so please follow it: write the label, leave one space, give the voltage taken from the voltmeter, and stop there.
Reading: 10 V
